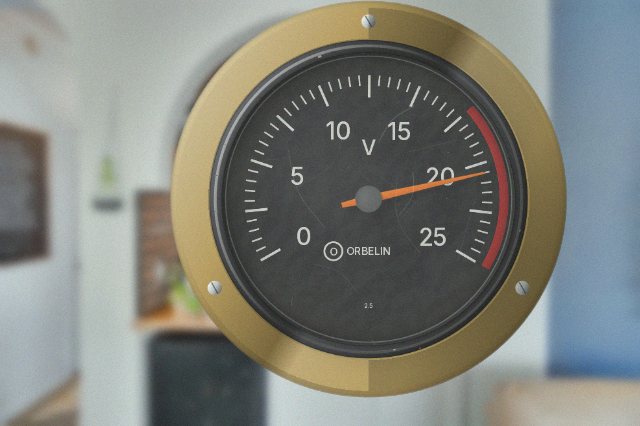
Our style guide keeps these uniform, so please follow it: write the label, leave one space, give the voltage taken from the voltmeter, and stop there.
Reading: 20.5 V
